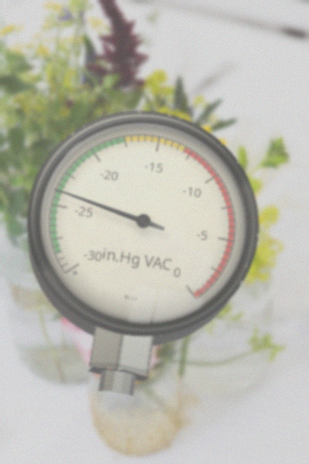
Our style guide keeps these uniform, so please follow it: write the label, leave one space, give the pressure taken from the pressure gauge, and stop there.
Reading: -24 inHg
